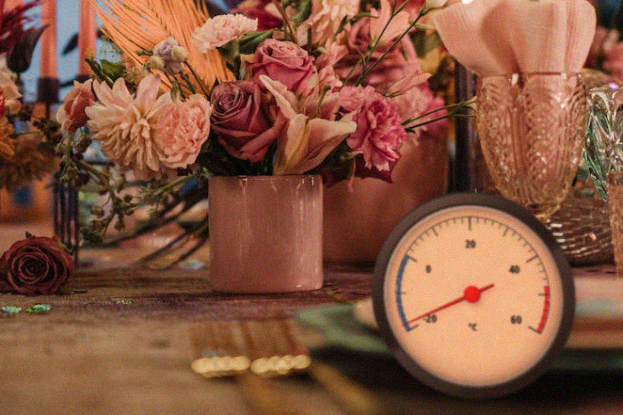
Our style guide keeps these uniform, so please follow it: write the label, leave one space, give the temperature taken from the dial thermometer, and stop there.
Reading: -18 °C
